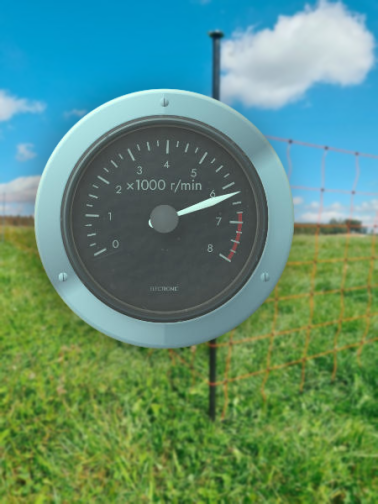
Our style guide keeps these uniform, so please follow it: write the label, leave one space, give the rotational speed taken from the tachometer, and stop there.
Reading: 6250 rpm
